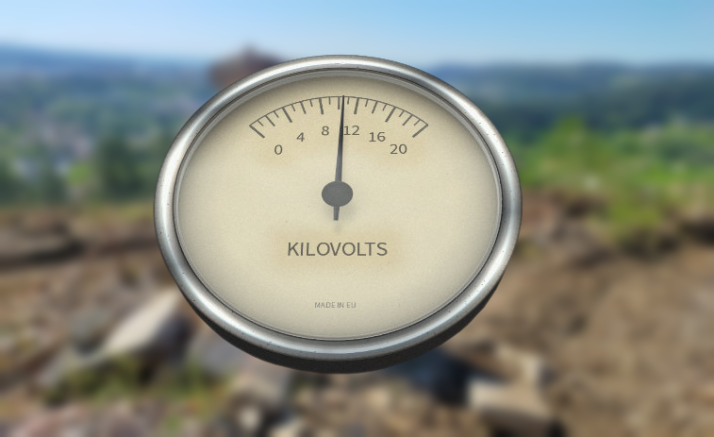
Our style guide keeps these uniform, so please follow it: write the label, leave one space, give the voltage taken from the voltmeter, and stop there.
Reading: 10.5 kV
